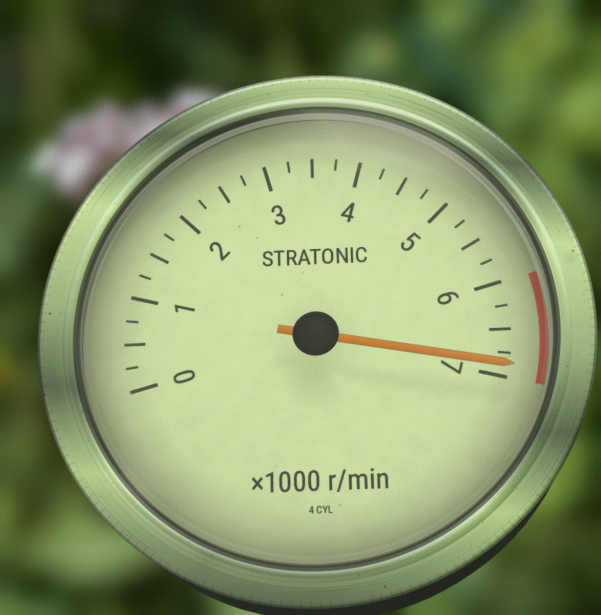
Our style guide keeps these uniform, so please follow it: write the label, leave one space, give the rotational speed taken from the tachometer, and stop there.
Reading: 6875 rpm
